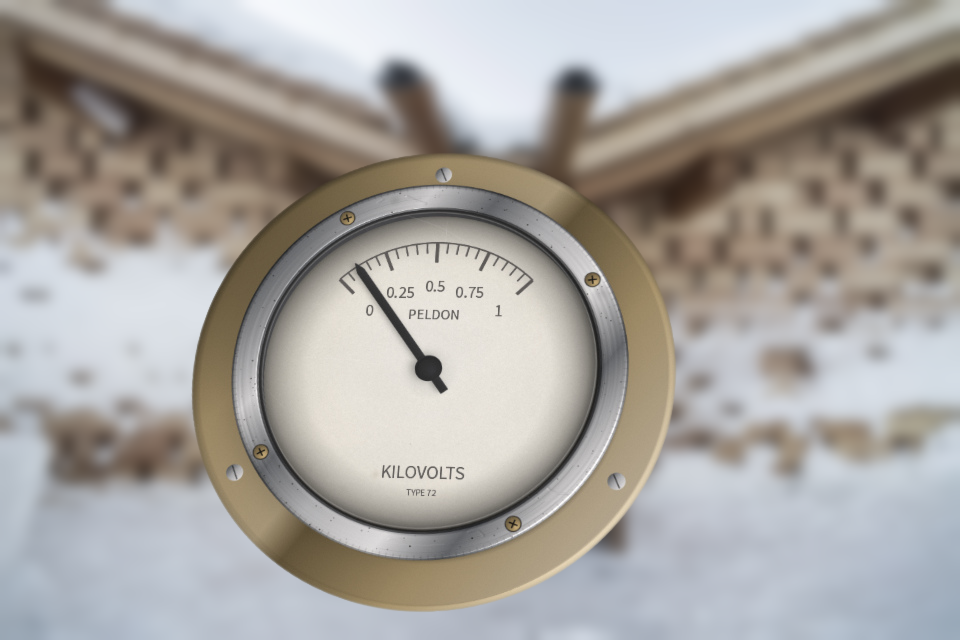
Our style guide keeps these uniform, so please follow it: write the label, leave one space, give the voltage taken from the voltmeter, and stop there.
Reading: 0.1 kV
